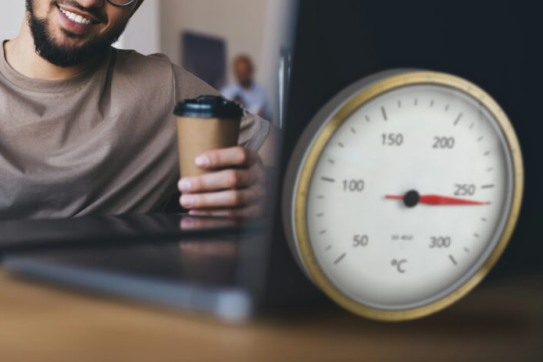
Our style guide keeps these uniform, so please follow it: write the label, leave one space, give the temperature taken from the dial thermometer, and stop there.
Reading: 260 °C
